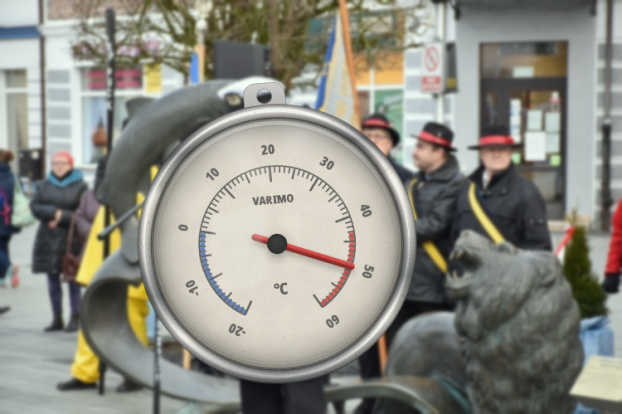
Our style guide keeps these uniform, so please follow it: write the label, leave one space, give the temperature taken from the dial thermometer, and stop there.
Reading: 50 °C
